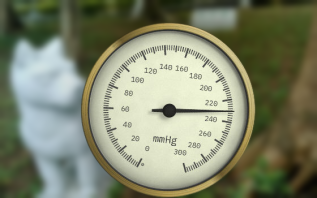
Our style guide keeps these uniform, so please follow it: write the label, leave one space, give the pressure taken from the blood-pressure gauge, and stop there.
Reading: 230 mmHg
